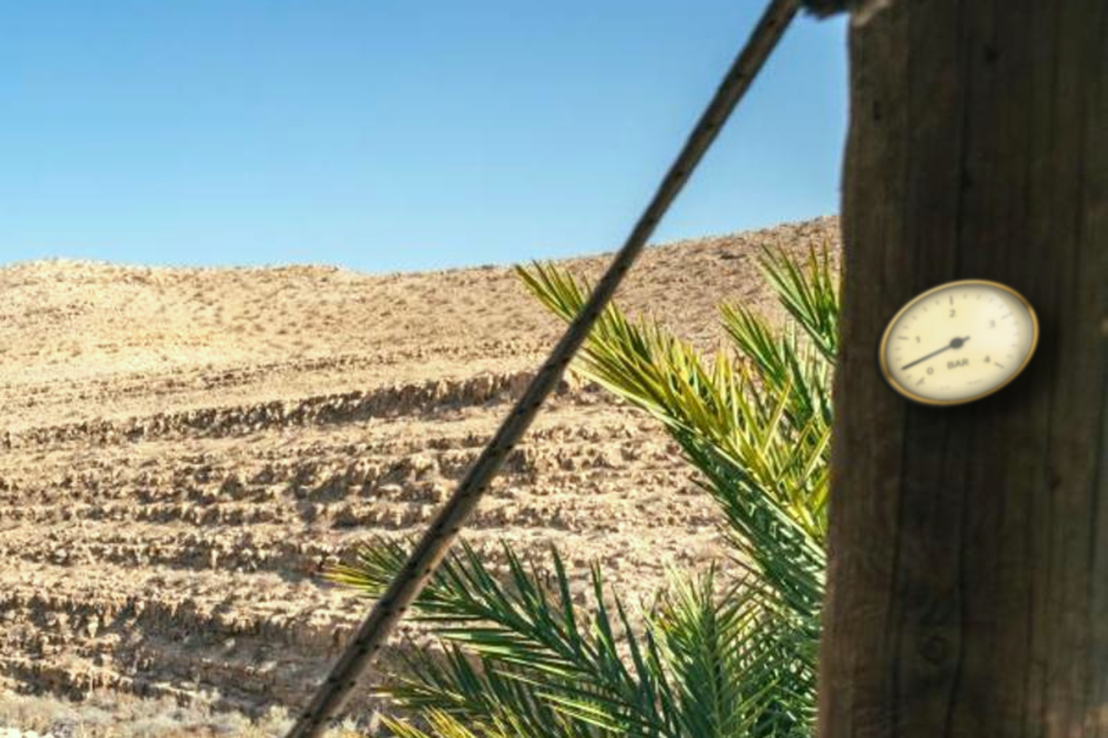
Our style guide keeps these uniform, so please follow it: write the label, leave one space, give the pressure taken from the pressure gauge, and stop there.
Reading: 0.4 bar
